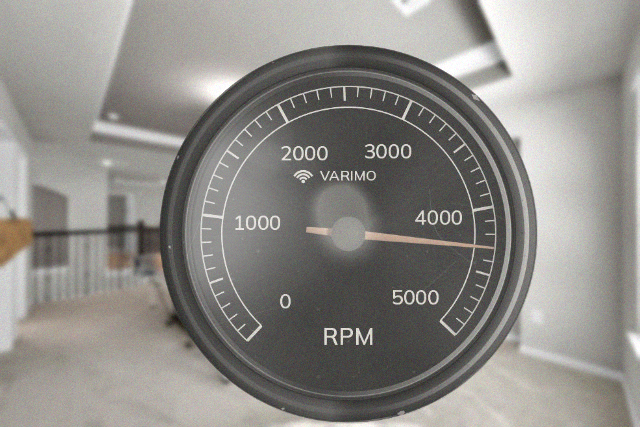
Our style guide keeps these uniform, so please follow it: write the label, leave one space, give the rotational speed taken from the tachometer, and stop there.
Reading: 4300 rpm
